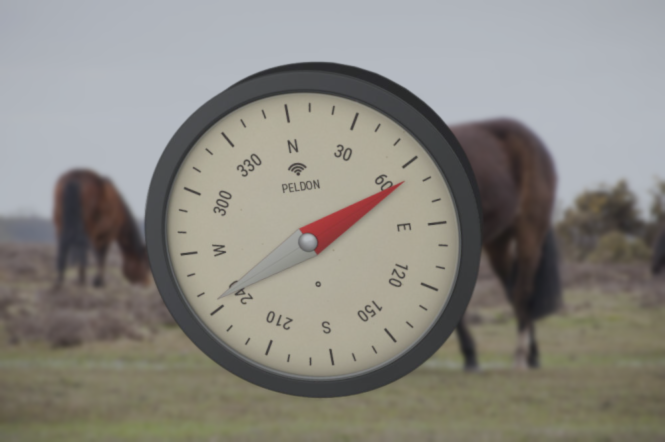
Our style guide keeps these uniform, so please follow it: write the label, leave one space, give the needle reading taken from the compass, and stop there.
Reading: 65 °
